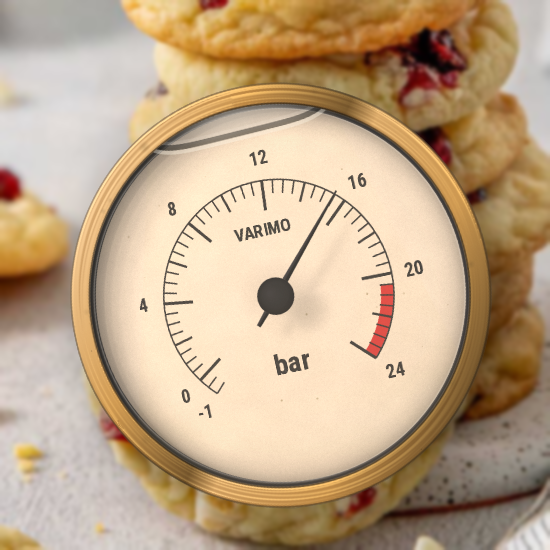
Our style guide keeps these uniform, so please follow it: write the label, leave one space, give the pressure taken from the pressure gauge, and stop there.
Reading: 15.5 bar
